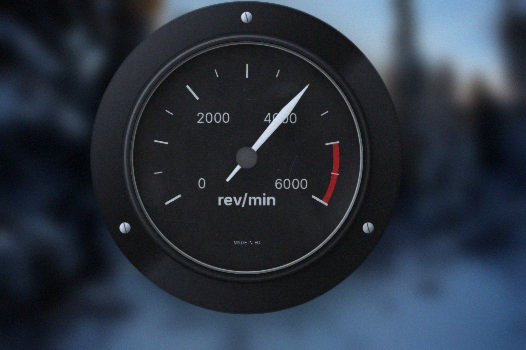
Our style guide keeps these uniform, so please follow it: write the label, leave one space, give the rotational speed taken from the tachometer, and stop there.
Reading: 4000 rpm
